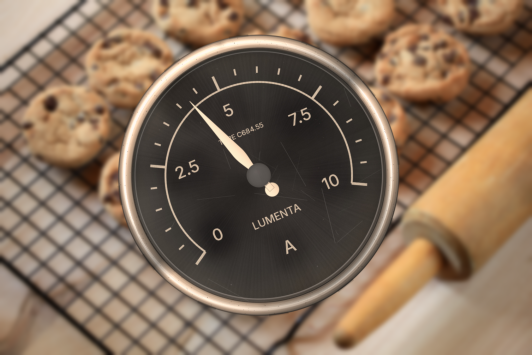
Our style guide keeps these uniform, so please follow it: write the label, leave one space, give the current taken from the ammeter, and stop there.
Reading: 4.25 A
